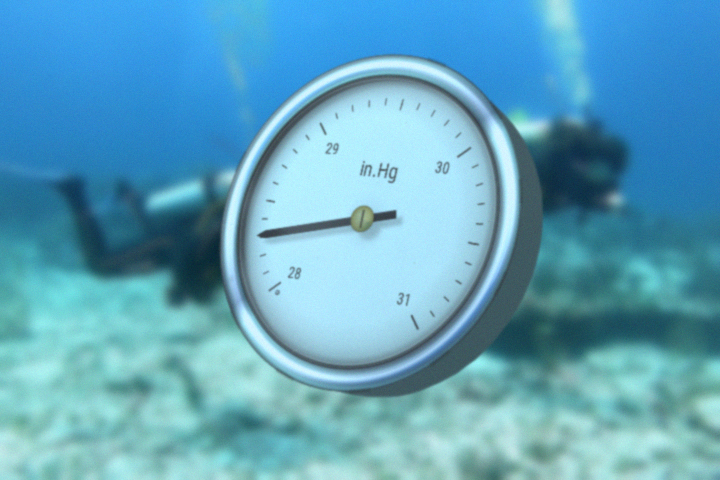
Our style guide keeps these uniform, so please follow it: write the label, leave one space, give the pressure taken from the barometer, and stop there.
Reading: 28.3 inHg
